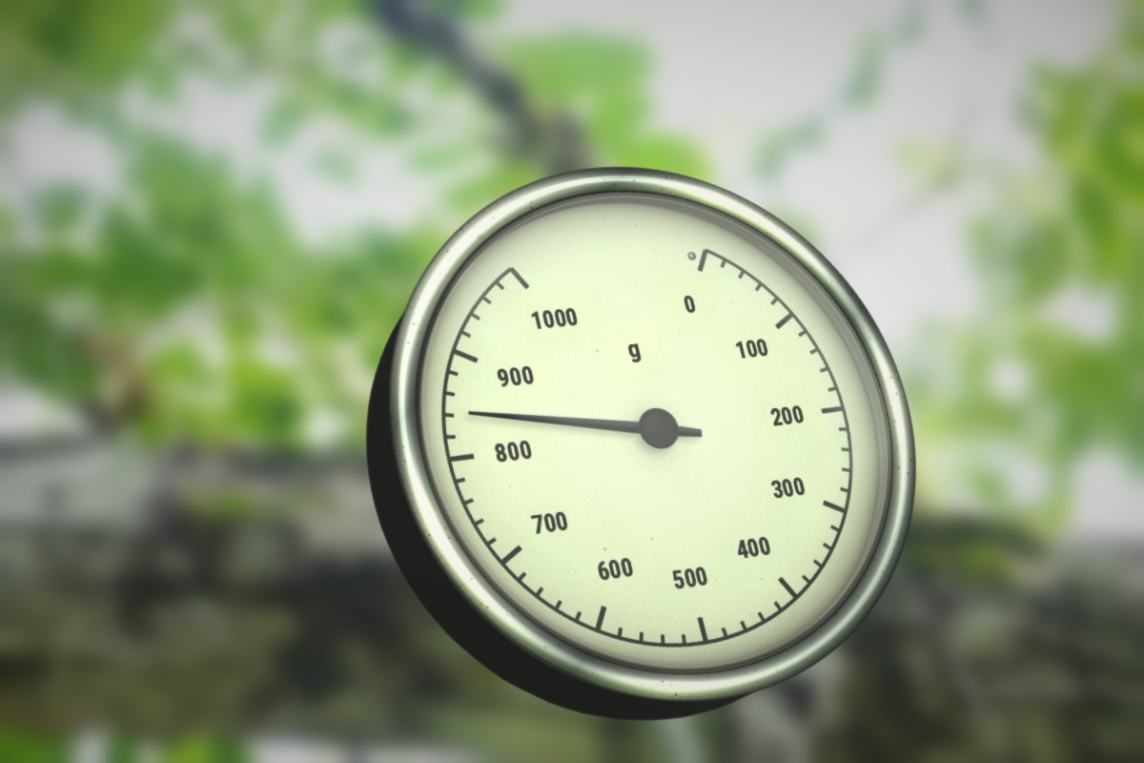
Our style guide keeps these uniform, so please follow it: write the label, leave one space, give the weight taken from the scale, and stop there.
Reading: 840 g
